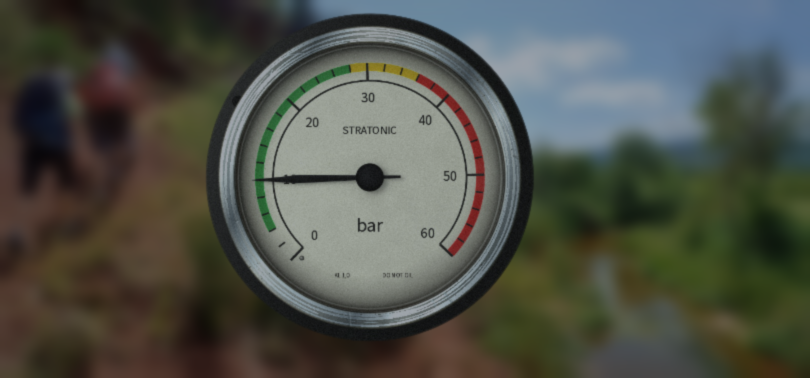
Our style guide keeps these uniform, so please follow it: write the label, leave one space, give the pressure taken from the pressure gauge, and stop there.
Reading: 10 bar
